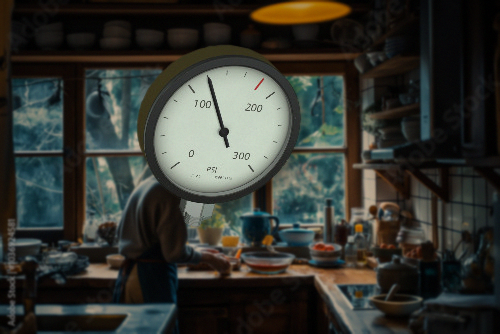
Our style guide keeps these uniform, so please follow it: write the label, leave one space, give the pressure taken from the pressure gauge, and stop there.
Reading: 120 psi
